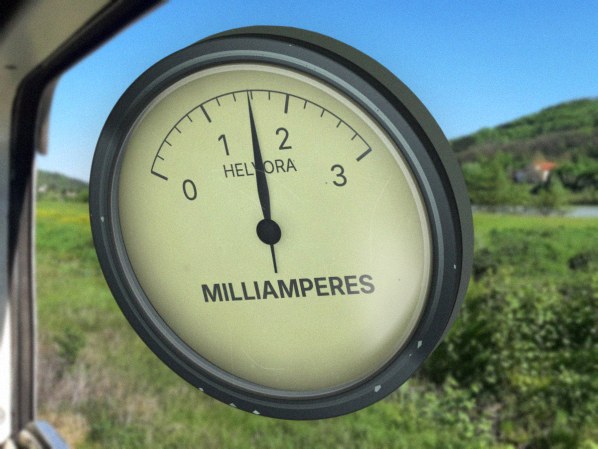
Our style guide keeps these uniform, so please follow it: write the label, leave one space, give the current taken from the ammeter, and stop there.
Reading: 1.6 mA
